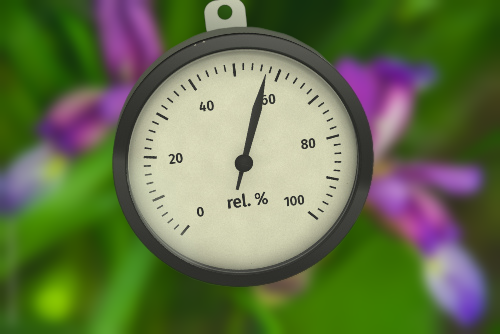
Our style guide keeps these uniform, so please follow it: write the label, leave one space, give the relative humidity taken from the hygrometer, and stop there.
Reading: 57 %
